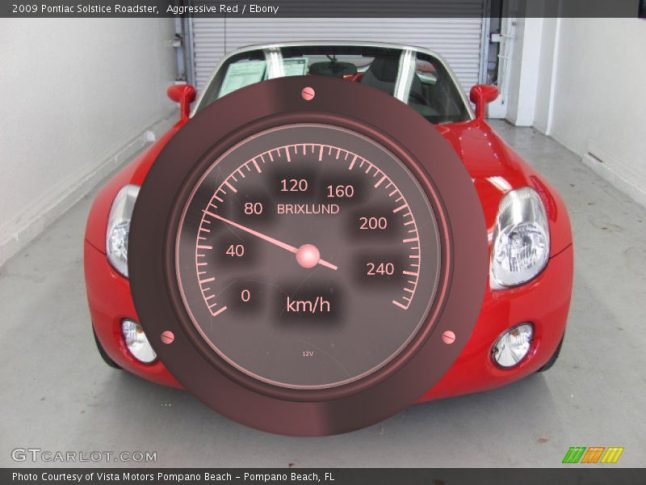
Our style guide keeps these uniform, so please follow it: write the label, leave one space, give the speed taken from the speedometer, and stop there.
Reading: 60 km/h
